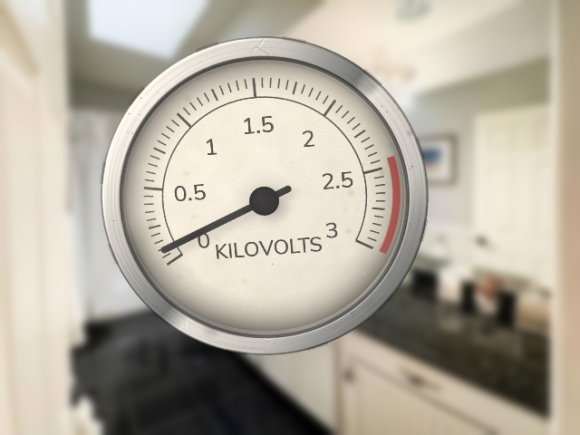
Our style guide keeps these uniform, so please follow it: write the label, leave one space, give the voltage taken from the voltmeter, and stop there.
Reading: 0.1 kV
